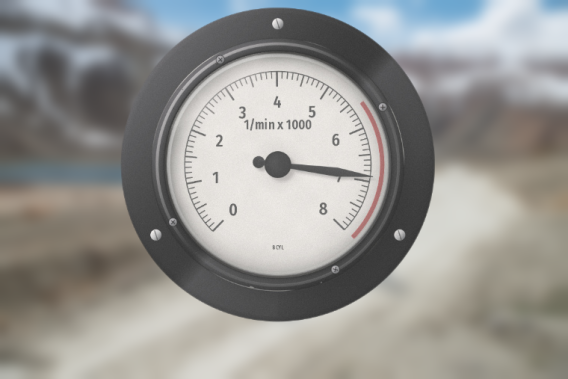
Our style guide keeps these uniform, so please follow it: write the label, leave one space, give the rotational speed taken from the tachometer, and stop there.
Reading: 6900 rpm
